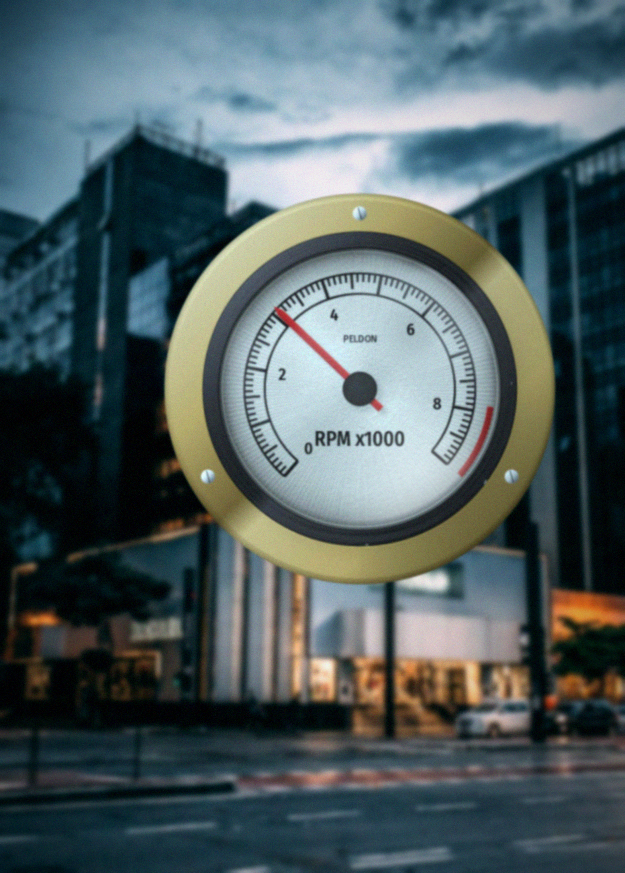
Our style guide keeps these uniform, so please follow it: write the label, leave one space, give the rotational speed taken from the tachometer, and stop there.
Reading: 3100 rpm
